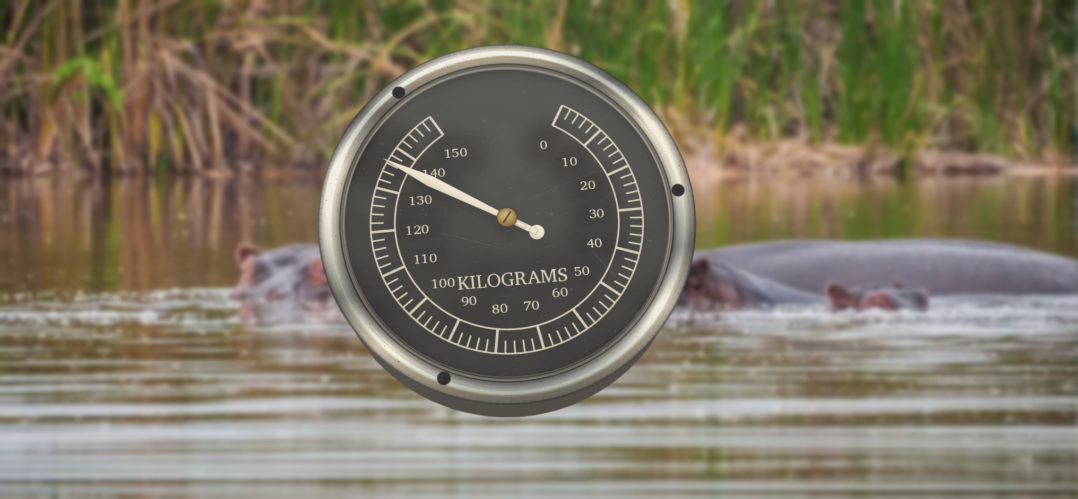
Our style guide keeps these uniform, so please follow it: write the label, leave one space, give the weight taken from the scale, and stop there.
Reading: 136 kg
